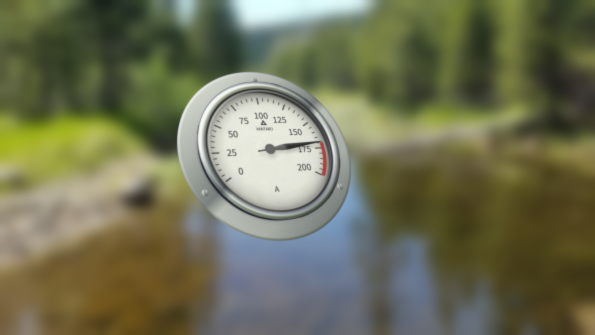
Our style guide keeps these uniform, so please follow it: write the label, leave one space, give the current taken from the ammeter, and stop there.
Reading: 170 A
